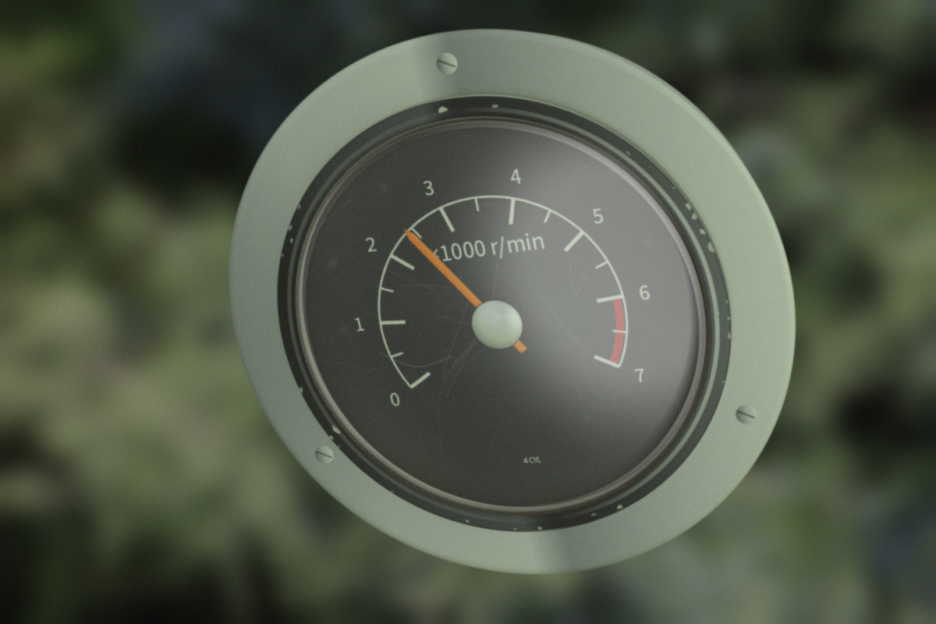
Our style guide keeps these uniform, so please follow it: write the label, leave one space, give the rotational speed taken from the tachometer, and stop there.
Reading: 2500 rpm
